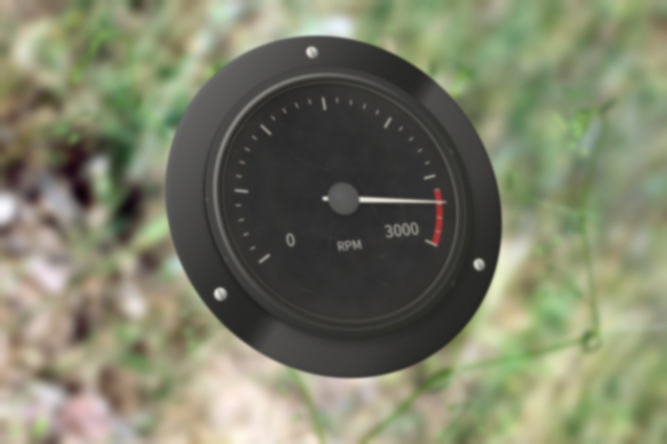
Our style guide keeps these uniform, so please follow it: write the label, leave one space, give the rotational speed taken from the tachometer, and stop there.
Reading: 2700 rpm
